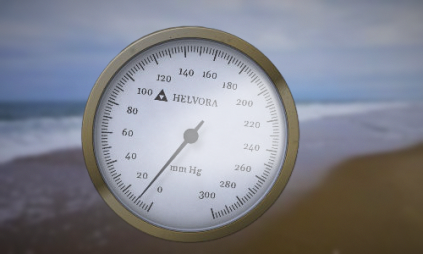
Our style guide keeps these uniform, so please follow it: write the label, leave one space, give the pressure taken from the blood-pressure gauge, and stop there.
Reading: 10 mmHg
